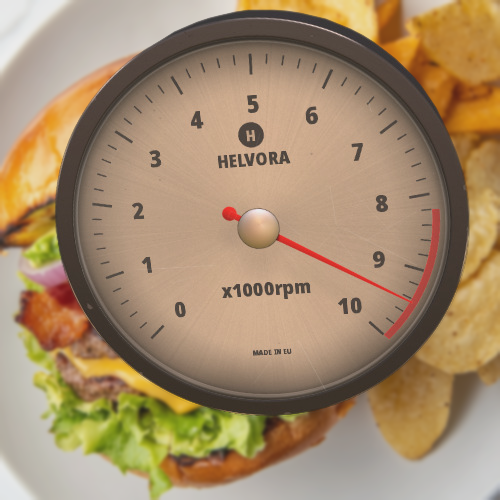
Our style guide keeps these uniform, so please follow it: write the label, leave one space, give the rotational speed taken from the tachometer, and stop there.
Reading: 9400 rpm
